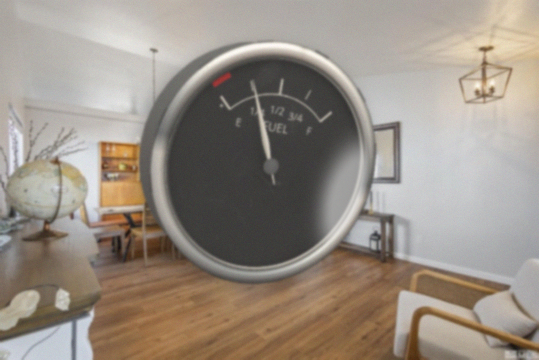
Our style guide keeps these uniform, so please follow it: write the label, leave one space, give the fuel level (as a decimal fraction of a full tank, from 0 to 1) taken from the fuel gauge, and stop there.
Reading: 0.25
